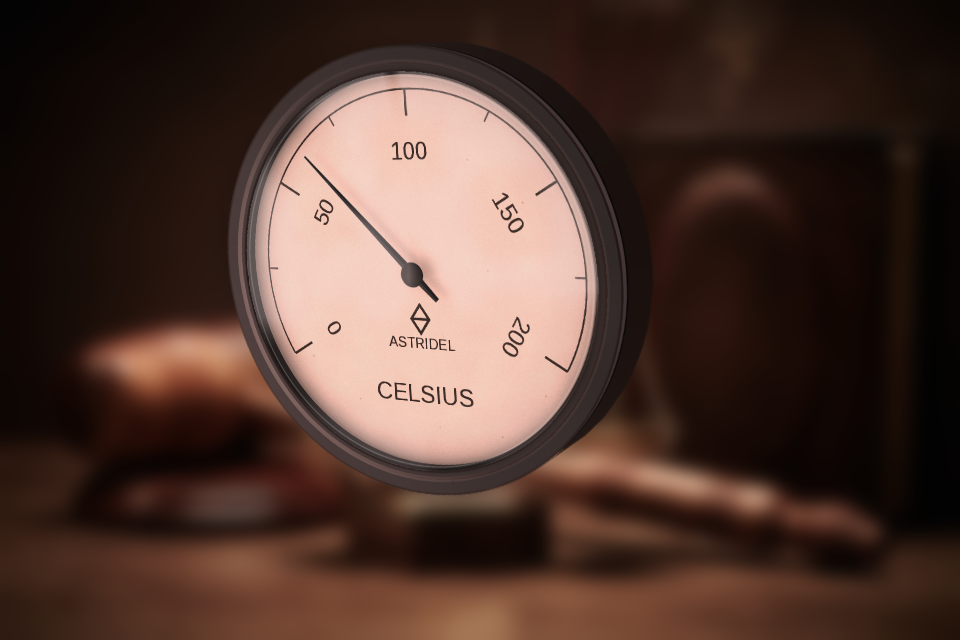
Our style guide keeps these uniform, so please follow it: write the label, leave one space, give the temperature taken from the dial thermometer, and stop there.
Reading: 62.5 °C
